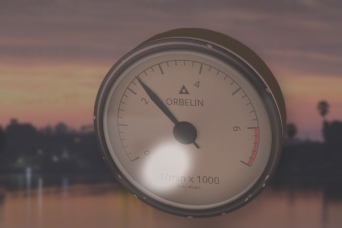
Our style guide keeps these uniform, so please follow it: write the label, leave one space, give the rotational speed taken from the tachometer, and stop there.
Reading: 2400 rpm
